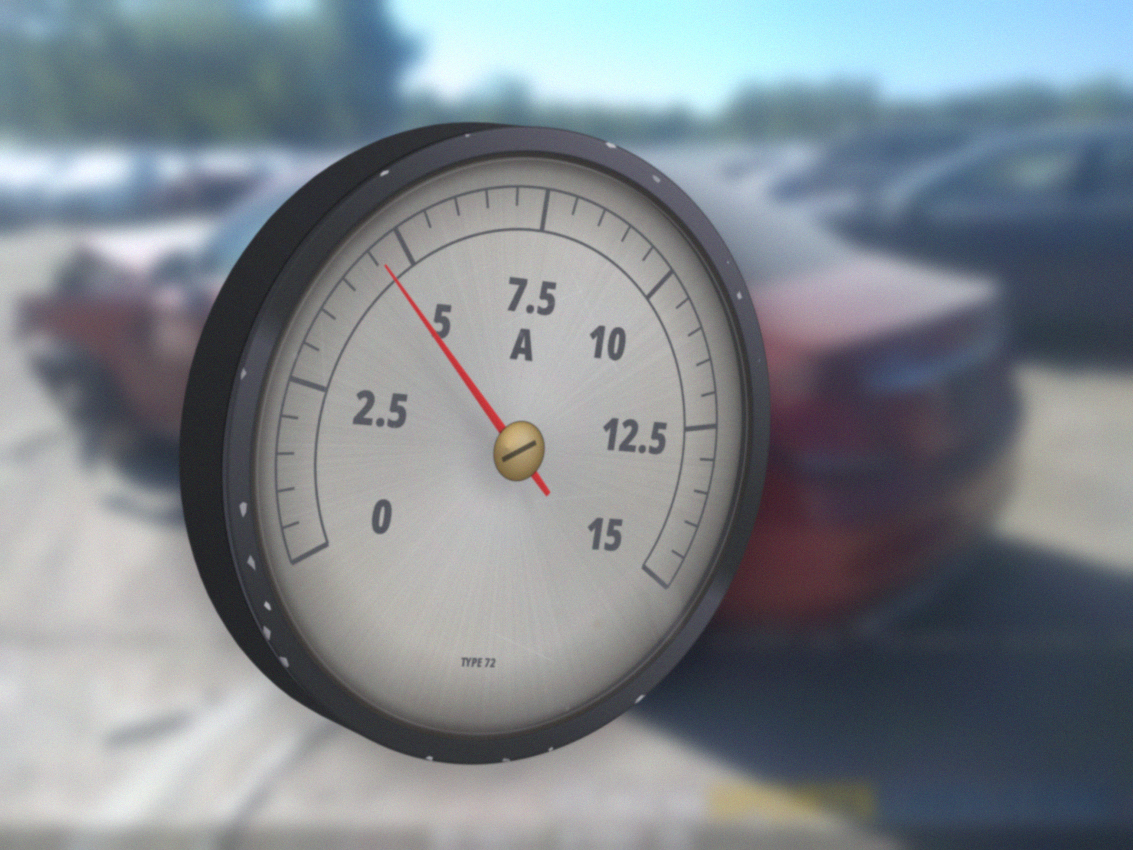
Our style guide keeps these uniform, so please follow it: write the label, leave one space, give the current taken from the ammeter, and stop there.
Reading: 4.5 A
